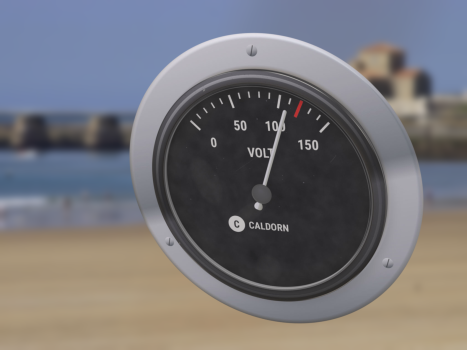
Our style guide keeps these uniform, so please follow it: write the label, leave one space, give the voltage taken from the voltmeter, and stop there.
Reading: 110 V
